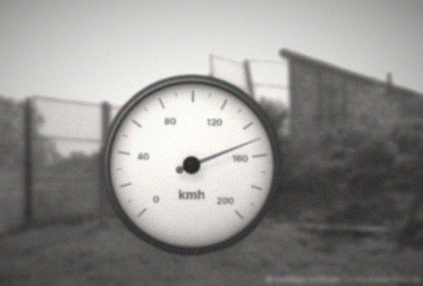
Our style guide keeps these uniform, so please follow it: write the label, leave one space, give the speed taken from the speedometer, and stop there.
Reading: 150 km/h
